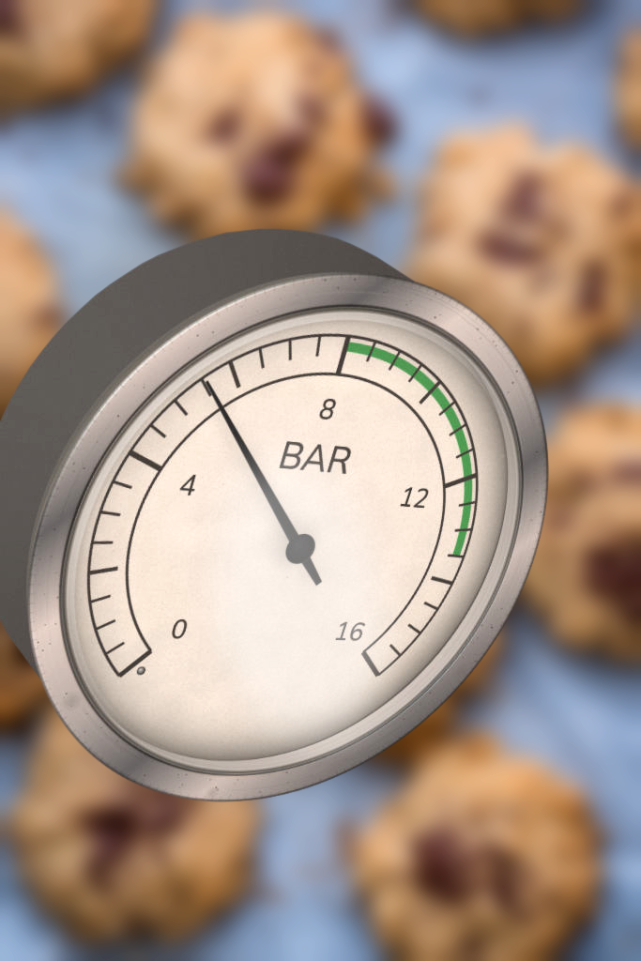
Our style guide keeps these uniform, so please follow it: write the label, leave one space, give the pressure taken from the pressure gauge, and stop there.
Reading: 5.5 bar
